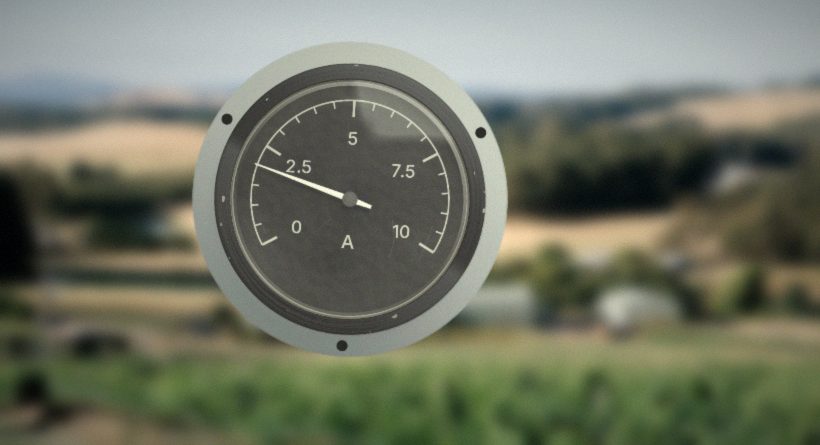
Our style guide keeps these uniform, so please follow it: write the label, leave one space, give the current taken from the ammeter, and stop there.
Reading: 2 A
